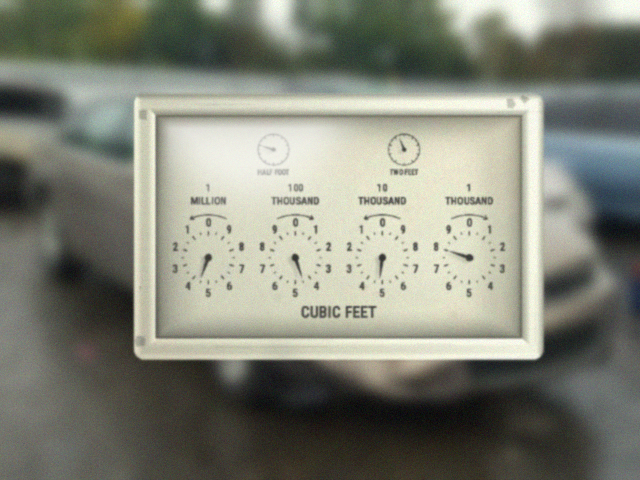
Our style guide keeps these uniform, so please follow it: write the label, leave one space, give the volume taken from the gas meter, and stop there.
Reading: 444800 ft³
